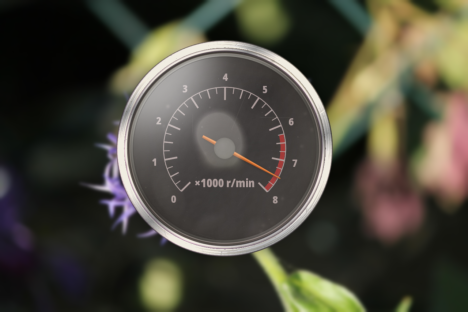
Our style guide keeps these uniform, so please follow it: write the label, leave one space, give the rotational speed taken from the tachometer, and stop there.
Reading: 7500 rpm
